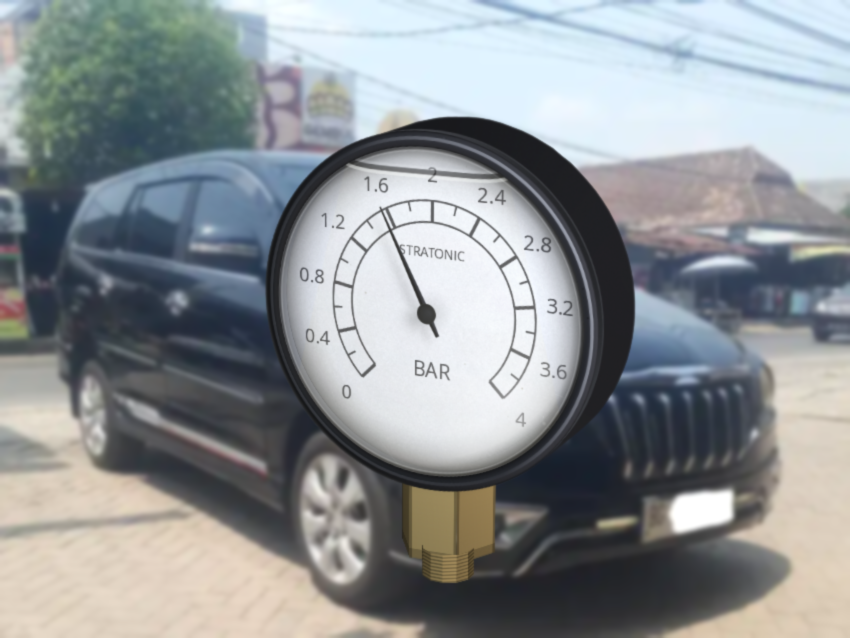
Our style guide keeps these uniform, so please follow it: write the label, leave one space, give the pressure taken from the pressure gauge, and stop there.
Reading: 1.6 bar
